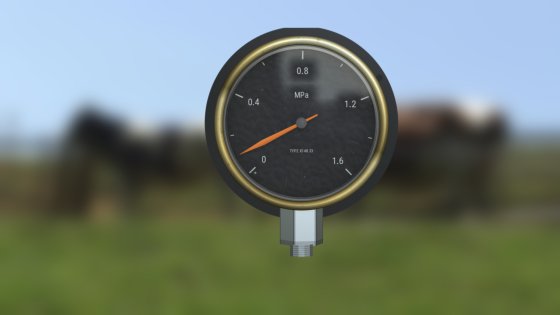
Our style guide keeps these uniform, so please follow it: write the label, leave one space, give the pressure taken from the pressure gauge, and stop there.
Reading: 0.1 MPa
